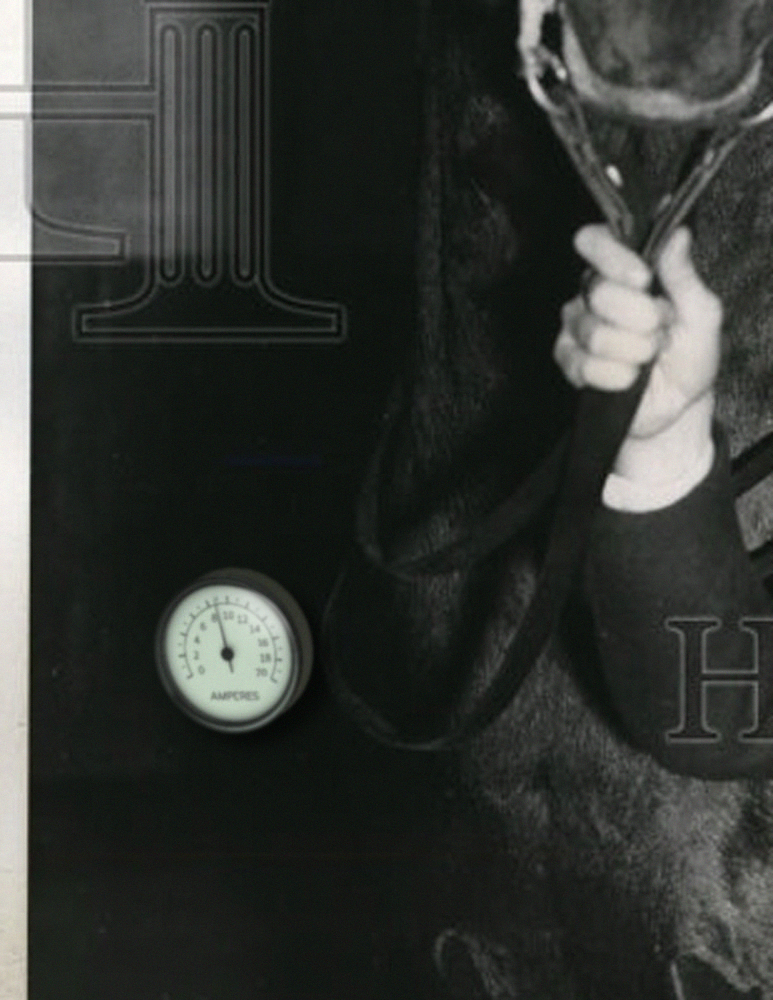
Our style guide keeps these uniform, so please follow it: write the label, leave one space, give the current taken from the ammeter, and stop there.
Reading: 9 A
